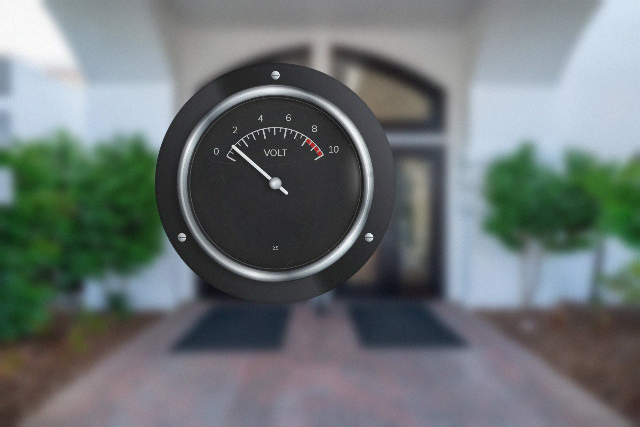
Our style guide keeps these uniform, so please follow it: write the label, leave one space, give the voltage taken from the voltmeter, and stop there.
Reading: 1 V
